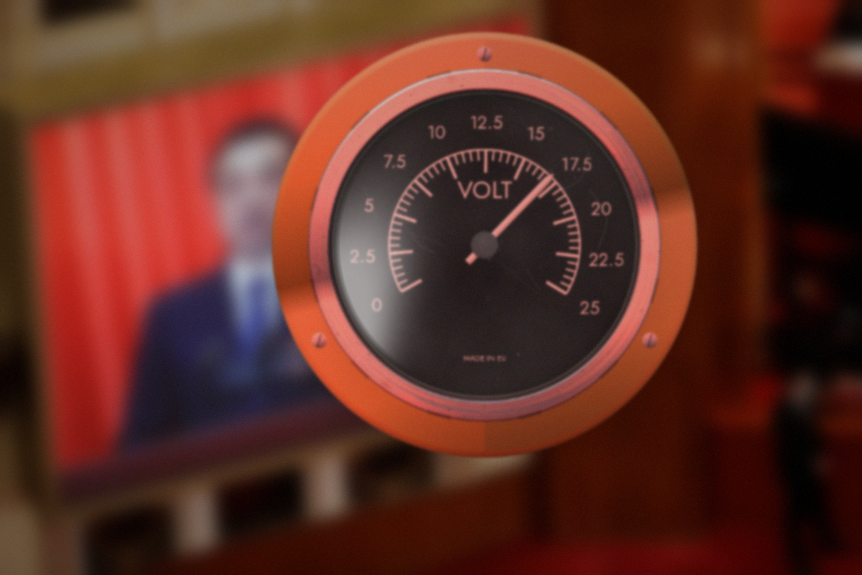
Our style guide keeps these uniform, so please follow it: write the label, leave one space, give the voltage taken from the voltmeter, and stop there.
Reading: 17 V
